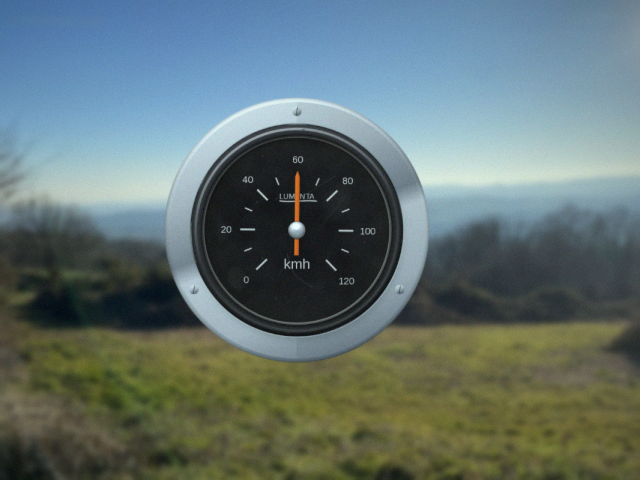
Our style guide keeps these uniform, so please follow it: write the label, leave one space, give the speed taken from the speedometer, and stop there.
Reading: 60 km/h
